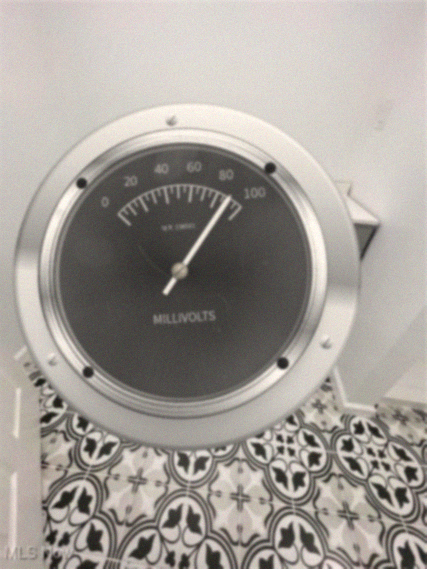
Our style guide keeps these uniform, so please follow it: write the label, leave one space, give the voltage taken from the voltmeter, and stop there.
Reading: 90 mV
